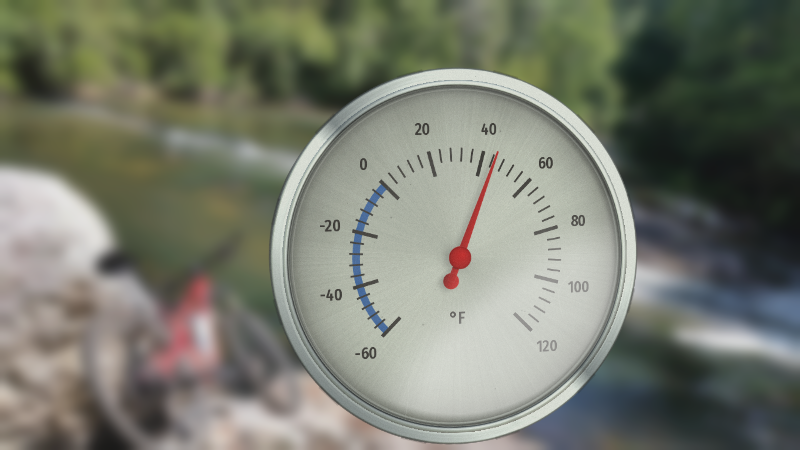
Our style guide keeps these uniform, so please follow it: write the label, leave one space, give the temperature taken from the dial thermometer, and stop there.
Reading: 44 °F
